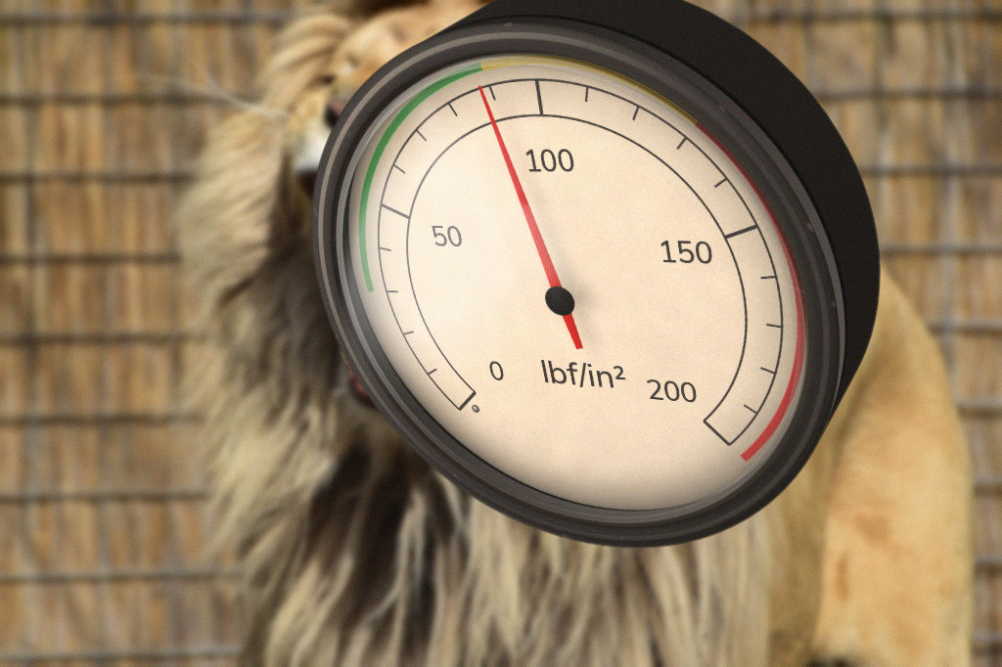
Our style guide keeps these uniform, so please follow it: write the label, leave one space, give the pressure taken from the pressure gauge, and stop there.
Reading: 90 psi
